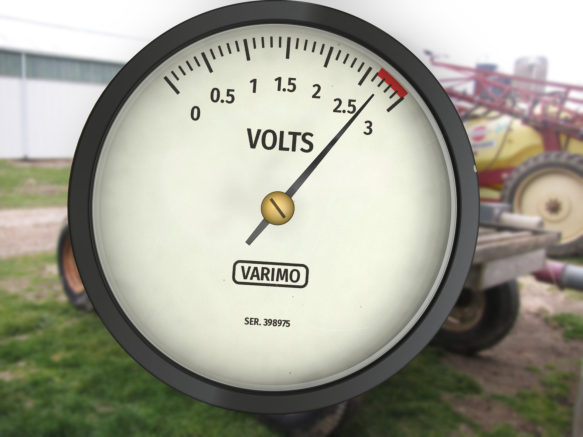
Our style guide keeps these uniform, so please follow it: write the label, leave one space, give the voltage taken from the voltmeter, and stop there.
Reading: 2.7 V
